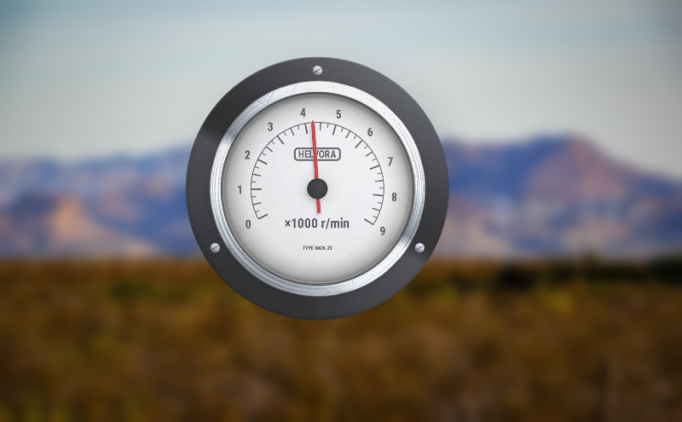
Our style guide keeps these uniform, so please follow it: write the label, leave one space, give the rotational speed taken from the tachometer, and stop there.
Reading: 4250 rpm
